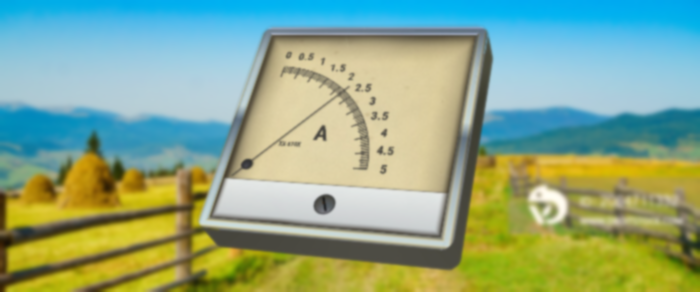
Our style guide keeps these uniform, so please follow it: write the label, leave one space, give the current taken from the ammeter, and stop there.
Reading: 2.25 A
